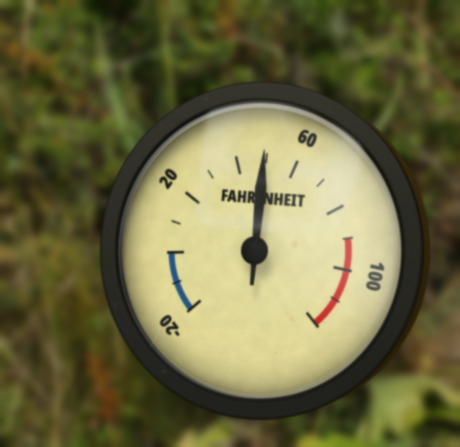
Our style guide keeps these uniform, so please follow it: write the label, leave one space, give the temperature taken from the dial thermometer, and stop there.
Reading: 50 °F
